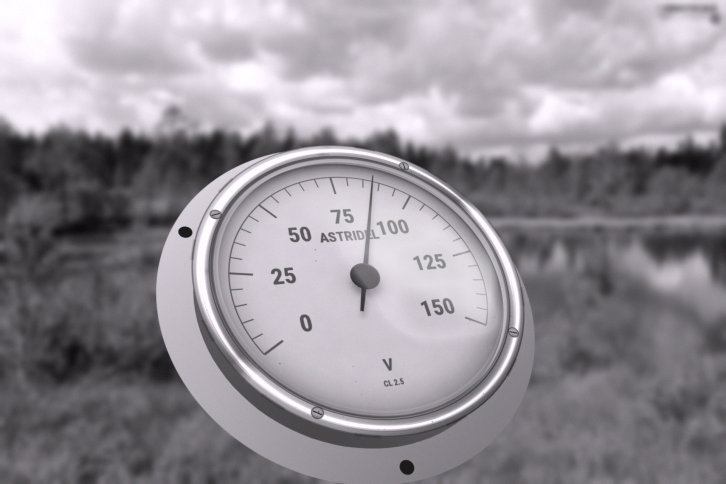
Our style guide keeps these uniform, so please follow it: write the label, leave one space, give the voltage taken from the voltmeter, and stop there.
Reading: 87.5 V
